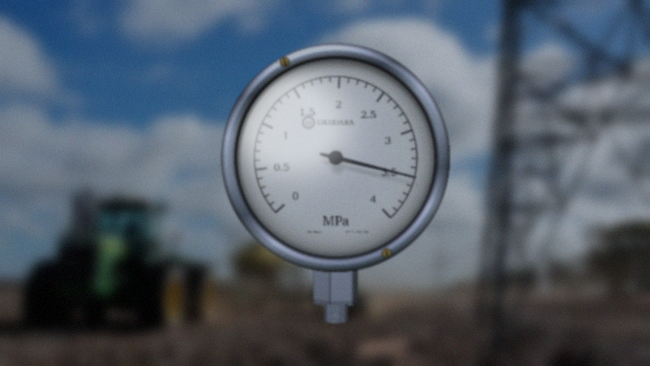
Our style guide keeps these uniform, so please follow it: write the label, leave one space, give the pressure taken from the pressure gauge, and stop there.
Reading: 3.5 MPa
